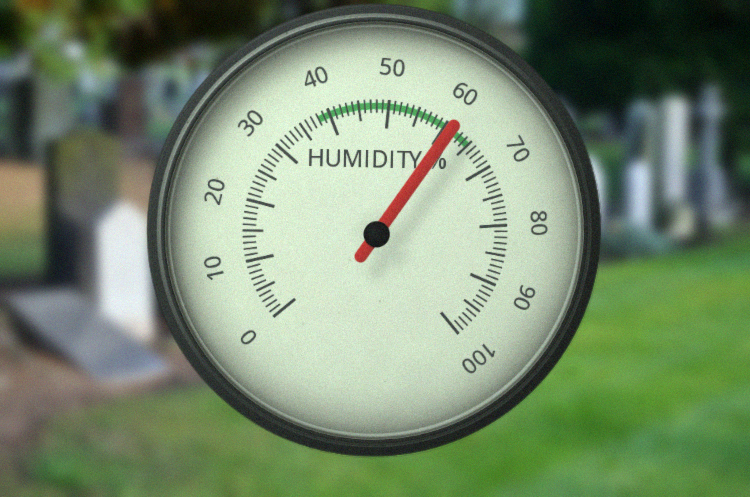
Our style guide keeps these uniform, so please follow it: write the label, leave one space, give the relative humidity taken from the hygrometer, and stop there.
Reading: 61 %
